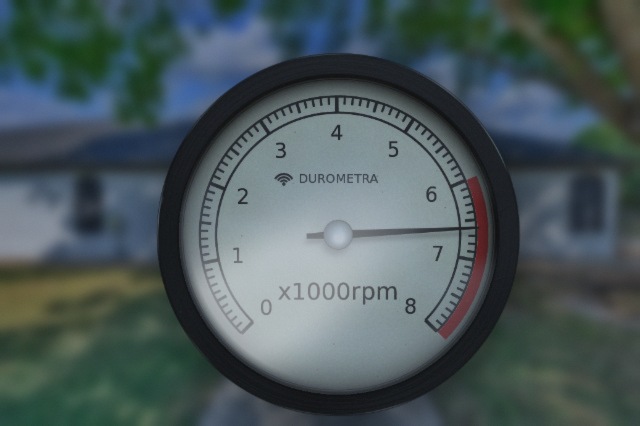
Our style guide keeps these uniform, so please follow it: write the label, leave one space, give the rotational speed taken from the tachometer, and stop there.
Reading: 6600 rpm
